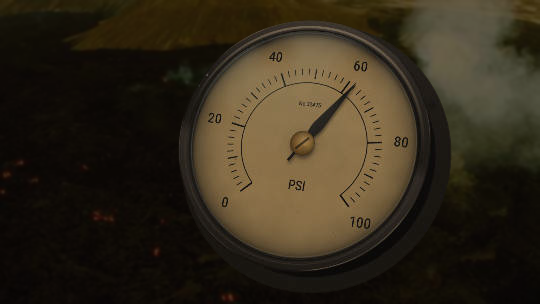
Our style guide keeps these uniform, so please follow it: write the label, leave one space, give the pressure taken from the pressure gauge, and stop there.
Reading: 62 psi
